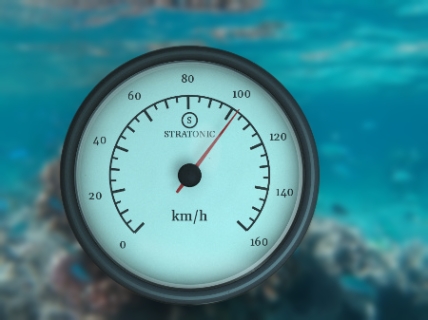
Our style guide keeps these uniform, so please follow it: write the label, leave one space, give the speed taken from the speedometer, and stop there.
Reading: 102.5 km/h
